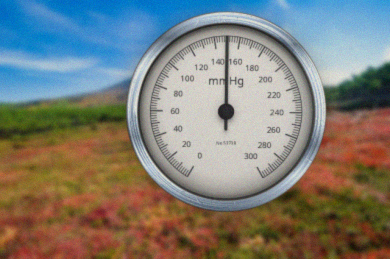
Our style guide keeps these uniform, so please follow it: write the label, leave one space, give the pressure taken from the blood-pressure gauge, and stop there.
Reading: 150 mmHg
